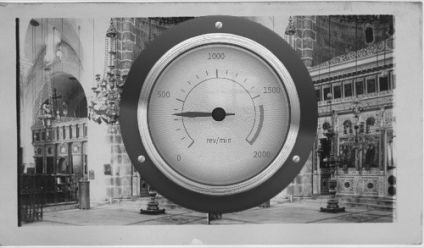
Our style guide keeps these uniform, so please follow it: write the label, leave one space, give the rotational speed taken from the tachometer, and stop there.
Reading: 350 rpm
